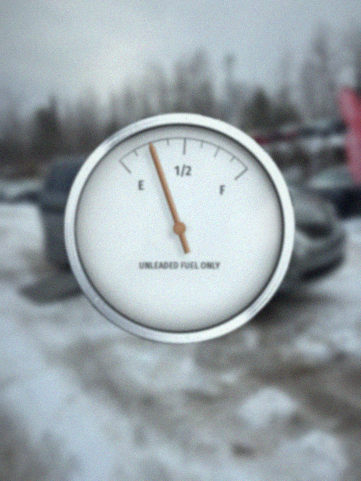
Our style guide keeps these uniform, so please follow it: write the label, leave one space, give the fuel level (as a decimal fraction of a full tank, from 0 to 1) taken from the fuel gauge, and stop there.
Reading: 0.25
